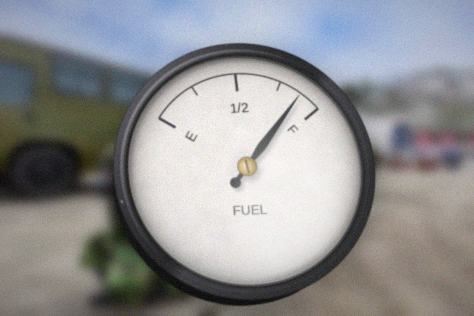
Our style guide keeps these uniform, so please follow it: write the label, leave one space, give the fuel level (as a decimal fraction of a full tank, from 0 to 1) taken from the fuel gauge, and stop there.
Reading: 0.875
